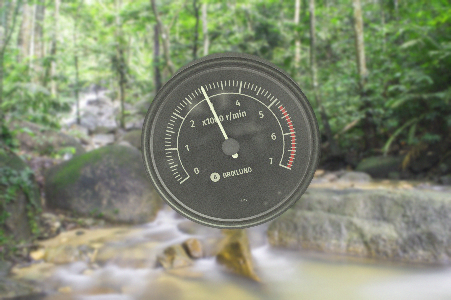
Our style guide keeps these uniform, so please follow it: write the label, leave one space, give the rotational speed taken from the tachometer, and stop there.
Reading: 3000 rpm
